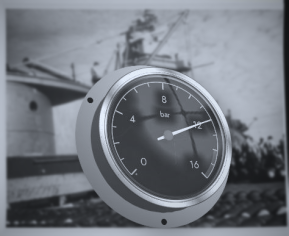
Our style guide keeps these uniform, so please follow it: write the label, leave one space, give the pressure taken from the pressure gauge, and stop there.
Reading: 12 bar
